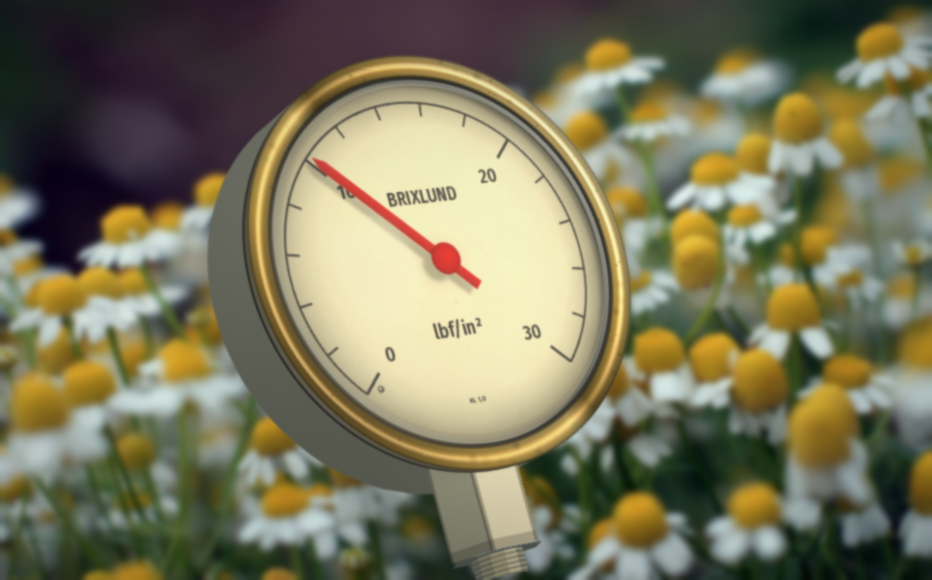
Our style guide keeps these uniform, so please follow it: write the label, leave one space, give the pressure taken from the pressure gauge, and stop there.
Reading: 10 psi
